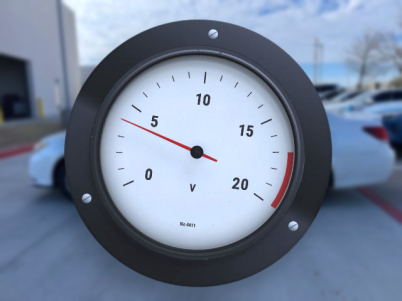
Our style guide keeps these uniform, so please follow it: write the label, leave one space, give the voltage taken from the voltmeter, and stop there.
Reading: 4 V
